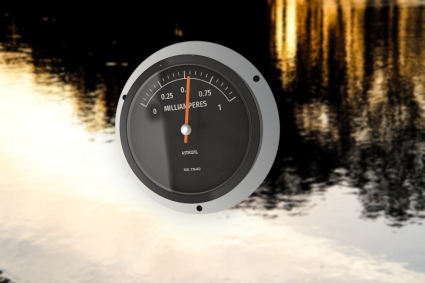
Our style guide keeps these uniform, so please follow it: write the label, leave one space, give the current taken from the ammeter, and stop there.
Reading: 0.55 mA
